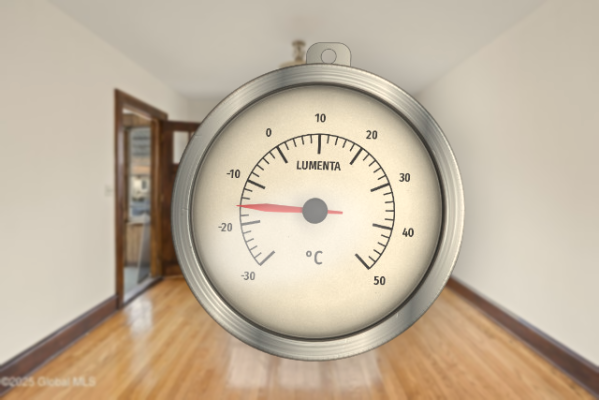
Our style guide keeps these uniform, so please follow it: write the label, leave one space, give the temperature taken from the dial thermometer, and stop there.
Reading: -16 °C
